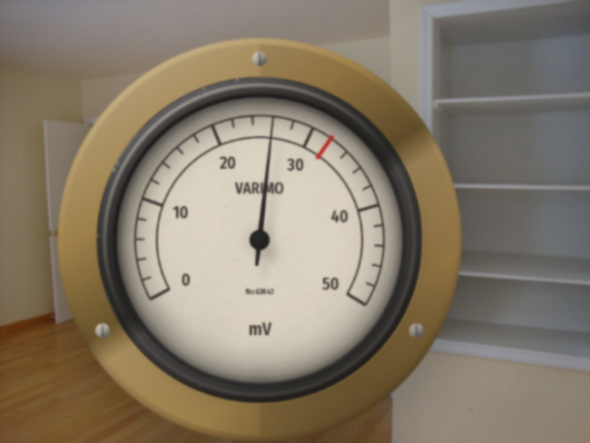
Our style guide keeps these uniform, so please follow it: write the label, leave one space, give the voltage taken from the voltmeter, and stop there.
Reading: 26 mV
